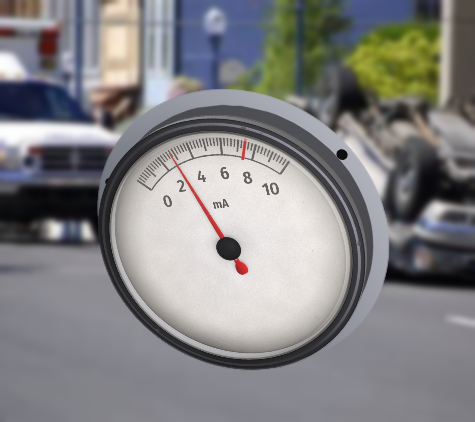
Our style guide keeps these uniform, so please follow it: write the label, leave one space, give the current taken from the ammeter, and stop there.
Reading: 3 mA
